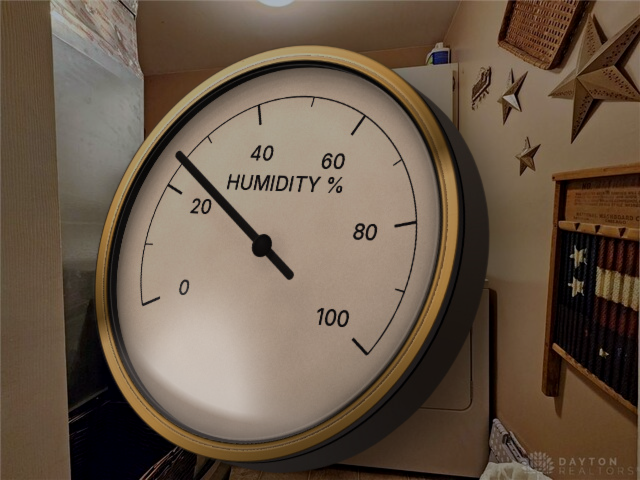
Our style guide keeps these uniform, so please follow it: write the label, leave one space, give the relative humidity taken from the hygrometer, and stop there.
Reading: 25 %
